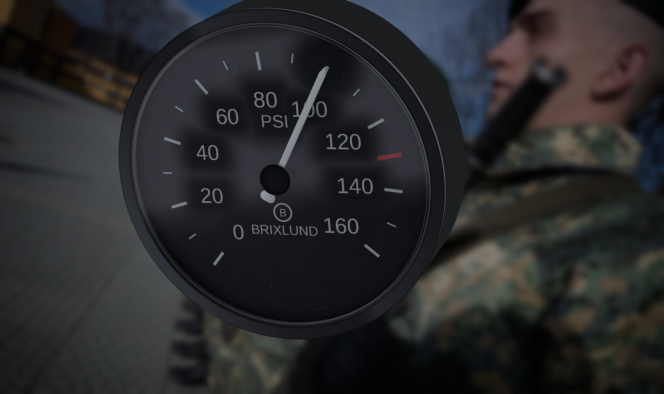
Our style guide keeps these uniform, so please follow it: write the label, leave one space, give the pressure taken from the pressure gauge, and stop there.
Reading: 100 psi
